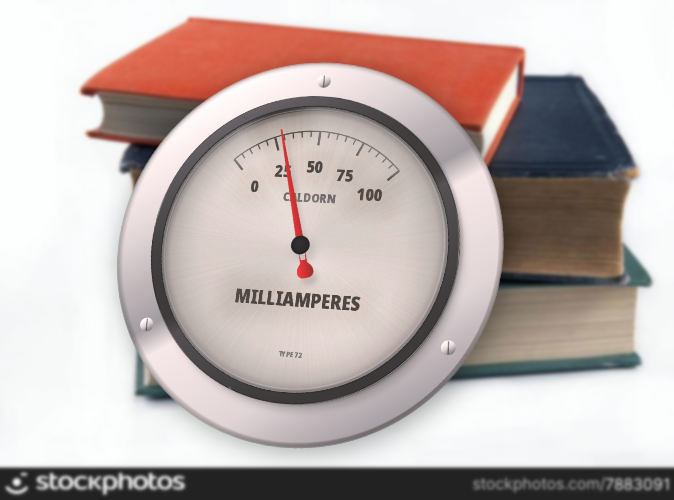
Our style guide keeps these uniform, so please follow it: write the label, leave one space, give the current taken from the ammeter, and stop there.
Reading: 30 mA
